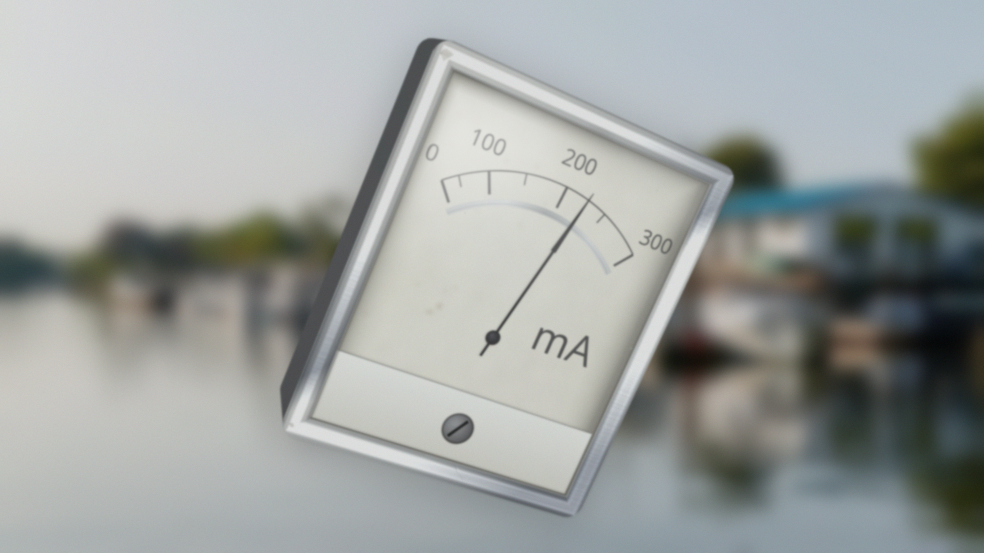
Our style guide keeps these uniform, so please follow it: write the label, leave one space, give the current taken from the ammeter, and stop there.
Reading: 225 mA
